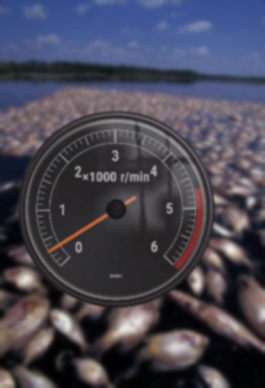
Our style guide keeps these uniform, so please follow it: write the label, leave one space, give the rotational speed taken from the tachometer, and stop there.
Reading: 300 rpm
